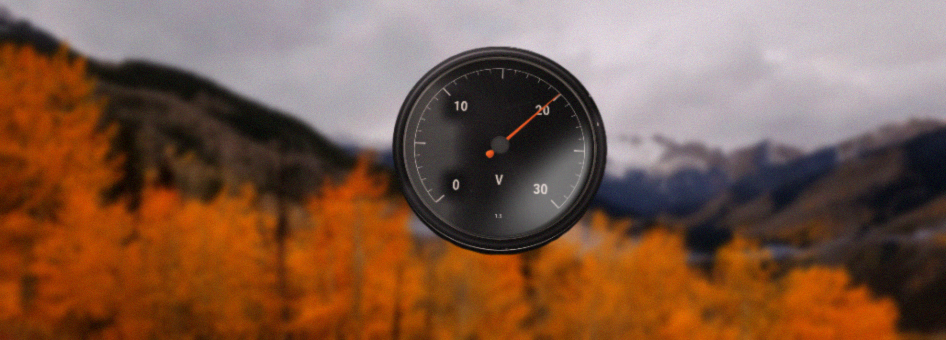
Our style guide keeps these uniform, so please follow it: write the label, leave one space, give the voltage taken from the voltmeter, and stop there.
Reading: 20 V
